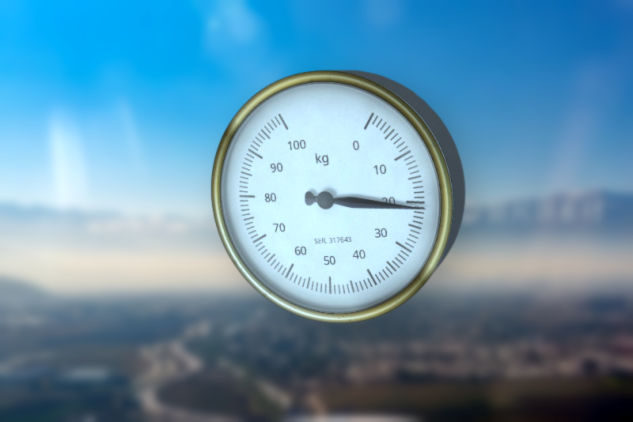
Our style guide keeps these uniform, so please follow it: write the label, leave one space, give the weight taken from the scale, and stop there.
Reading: 21 kg
